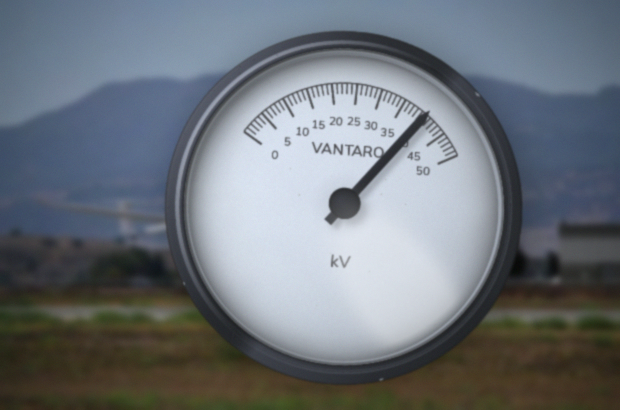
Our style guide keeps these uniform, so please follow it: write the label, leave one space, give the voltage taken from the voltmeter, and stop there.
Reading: 40 kV
